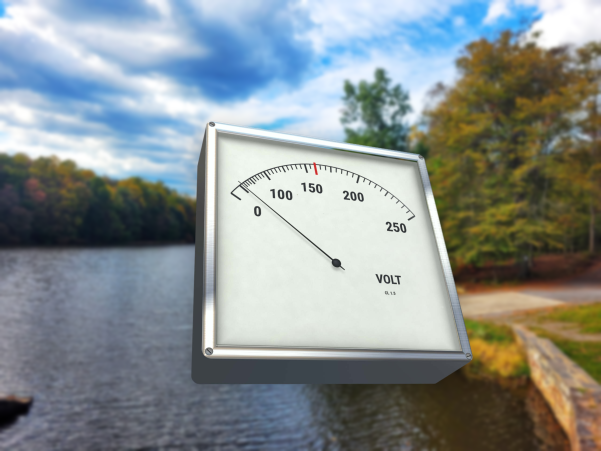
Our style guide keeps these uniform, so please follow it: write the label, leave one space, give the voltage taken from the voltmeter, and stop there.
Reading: 50 V
